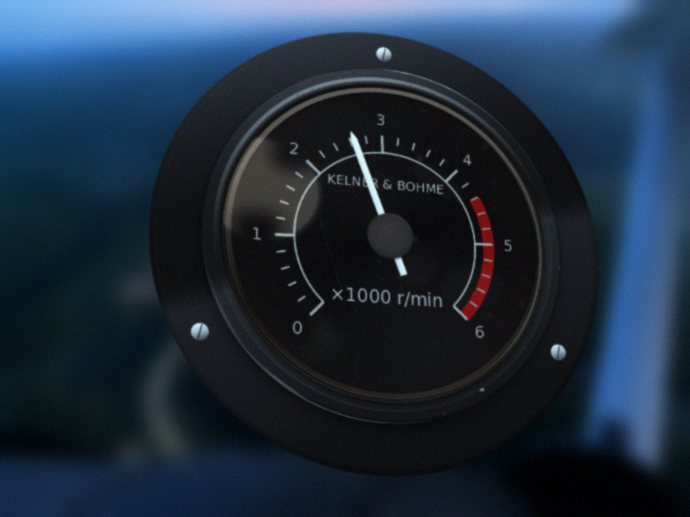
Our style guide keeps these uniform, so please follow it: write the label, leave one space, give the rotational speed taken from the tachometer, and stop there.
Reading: 2600 rpm
